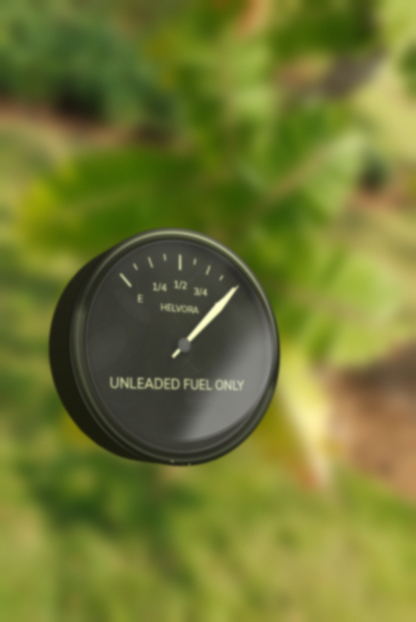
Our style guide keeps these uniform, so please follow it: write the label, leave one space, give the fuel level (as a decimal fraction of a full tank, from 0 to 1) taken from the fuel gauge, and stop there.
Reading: 1
